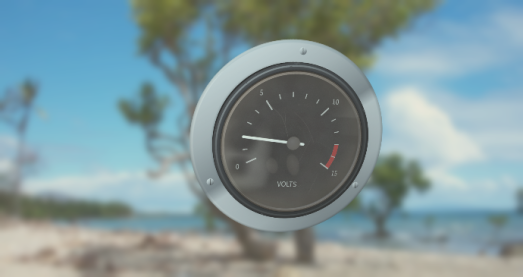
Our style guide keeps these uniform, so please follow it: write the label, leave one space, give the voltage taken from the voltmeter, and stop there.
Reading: 2 V
